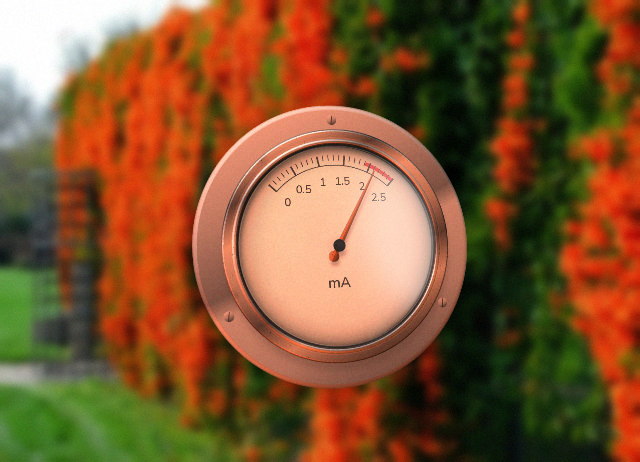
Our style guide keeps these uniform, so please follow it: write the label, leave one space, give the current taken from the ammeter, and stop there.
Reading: 2.1 mA
